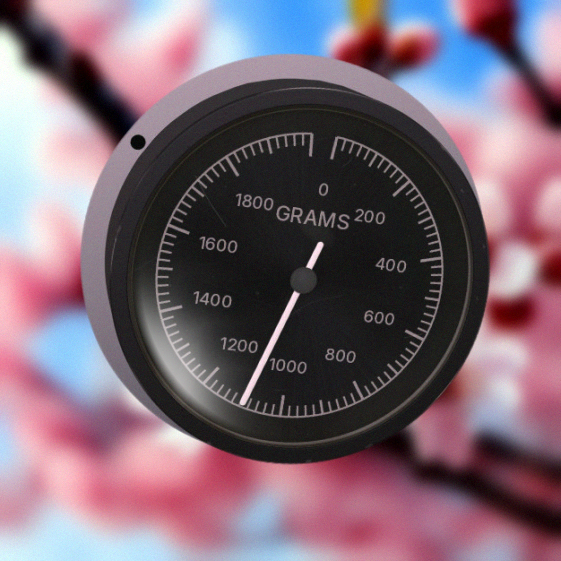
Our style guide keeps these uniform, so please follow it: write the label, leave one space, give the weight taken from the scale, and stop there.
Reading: 1100 g
